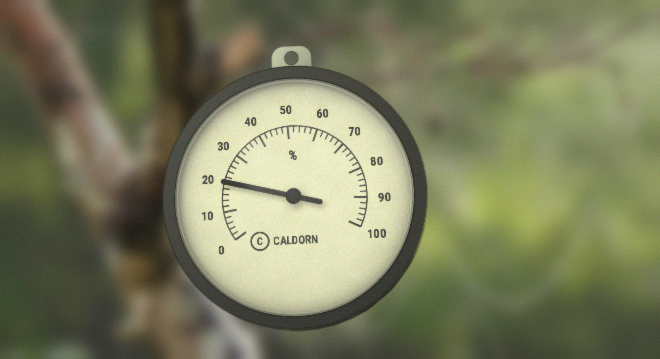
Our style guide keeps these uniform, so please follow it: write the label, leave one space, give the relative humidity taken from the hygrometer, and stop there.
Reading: 20 %
